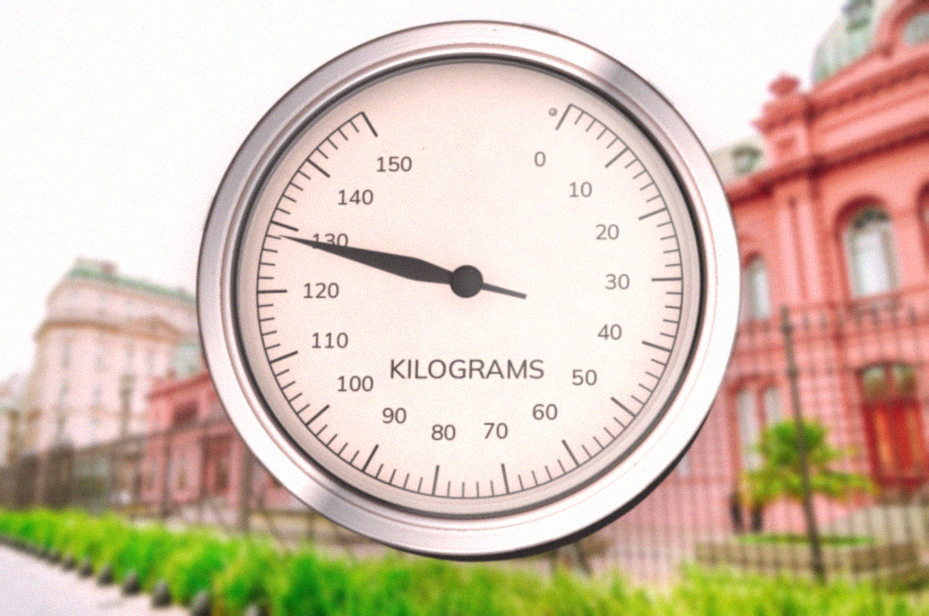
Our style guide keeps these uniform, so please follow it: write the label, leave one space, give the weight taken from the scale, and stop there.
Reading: 128 kg
